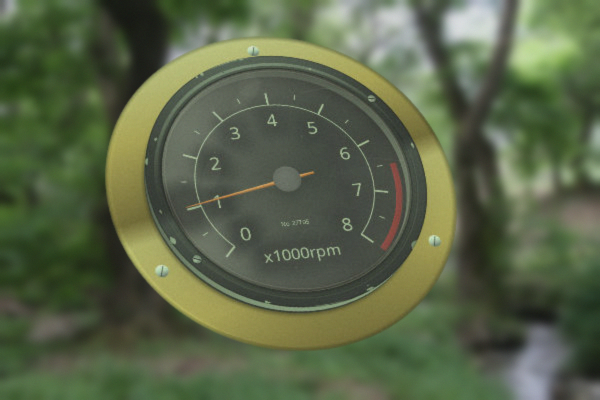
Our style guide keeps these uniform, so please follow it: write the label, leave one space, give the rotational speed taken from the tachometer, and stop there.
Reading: 1000 rpm
